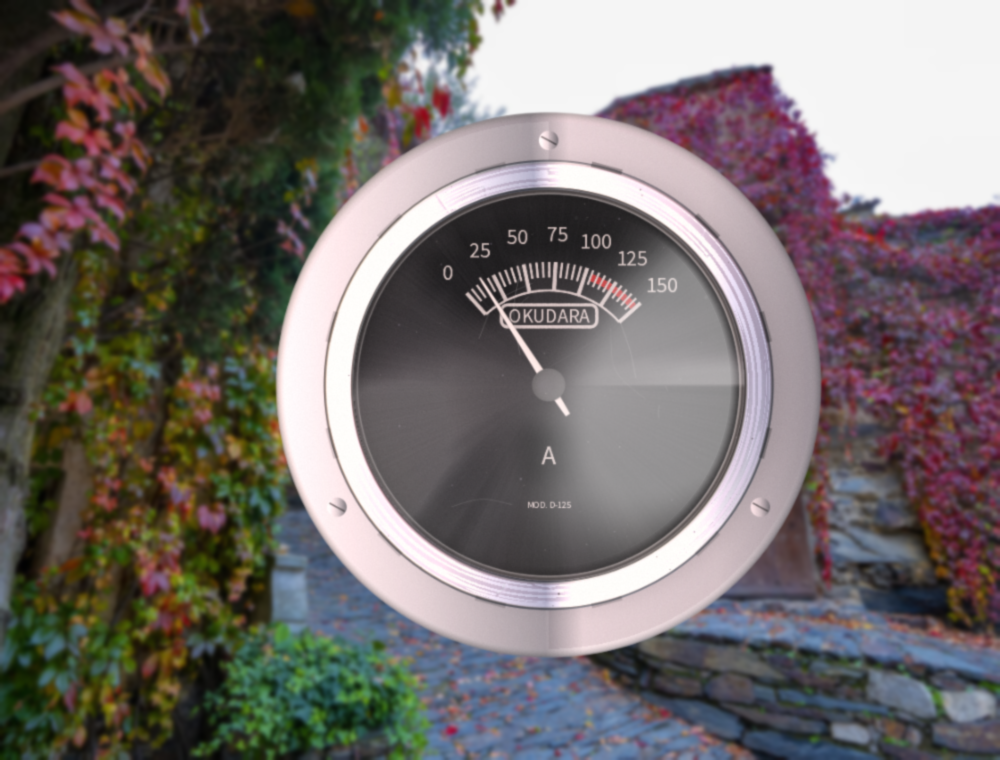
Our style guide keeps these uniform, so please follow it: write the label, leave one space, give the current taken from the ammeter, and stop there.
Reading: 15 A
